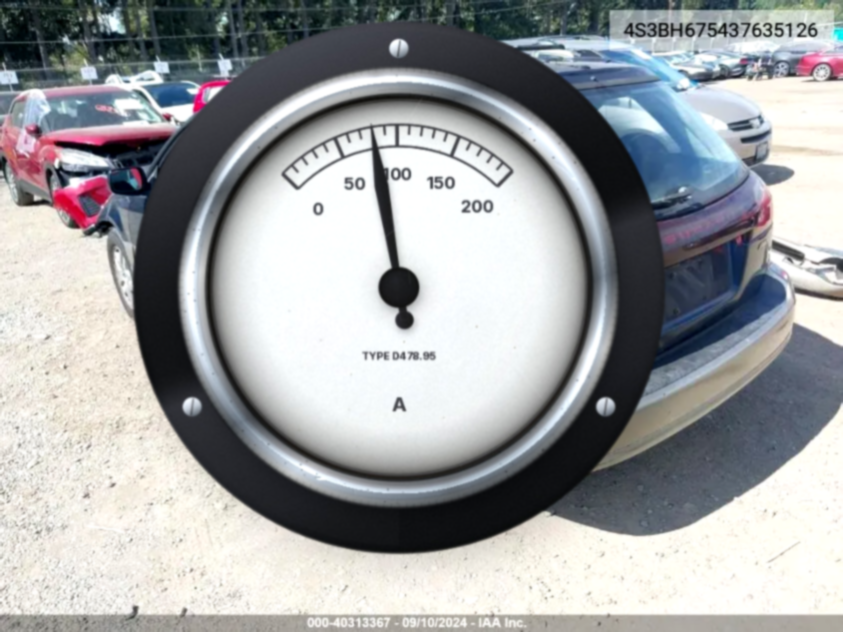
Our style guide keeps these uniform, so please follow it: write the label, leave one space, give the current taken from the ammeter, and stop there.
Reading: 80 A
